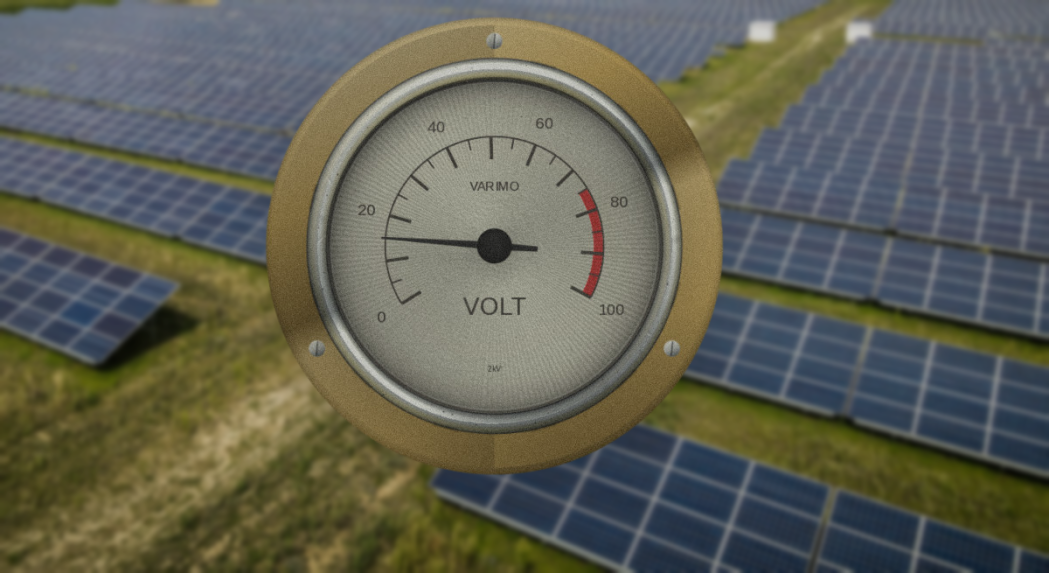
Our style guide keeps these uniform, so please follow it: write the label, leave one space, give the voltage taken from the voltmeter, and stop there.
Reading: 15 V
